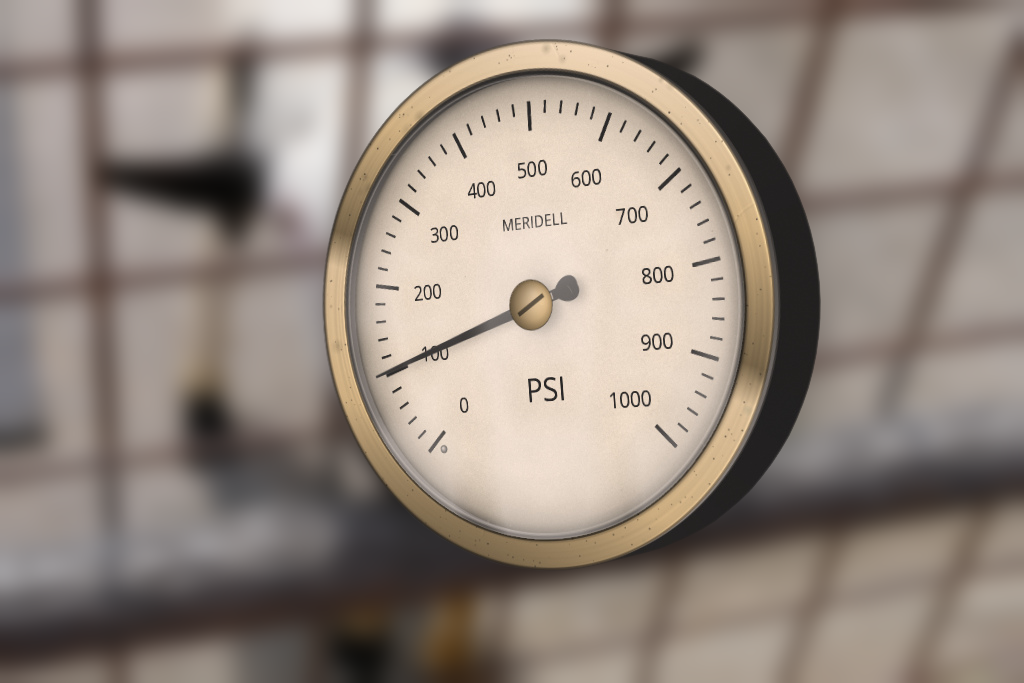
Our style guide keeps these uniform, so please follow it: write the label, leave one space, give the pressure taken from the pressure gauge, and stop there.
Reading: 100 psi
